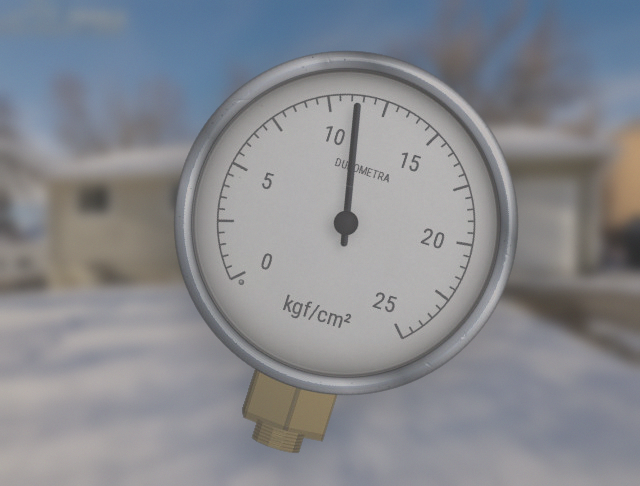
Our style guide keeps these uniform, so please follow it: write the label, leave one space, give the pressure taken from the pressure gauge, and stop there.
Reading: 11.25 kg/cm²
